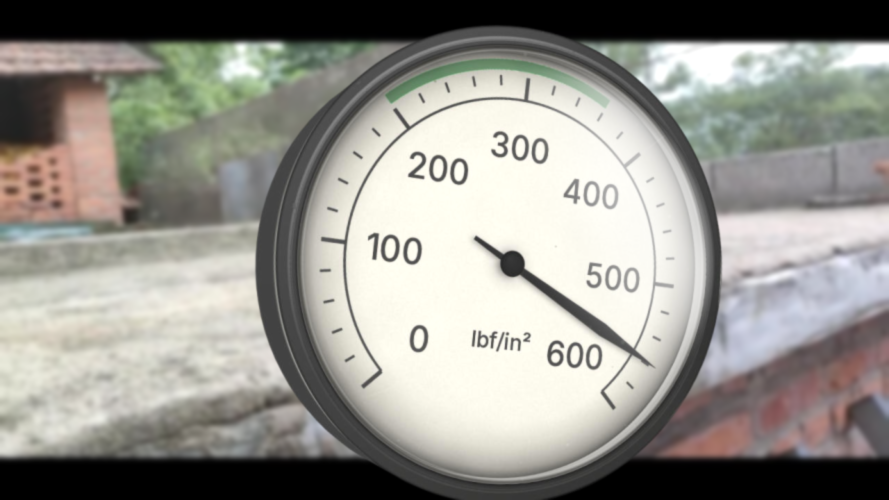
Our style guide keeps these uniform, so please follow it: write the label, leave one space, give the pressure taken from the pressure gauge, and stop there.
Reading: 560 psi
